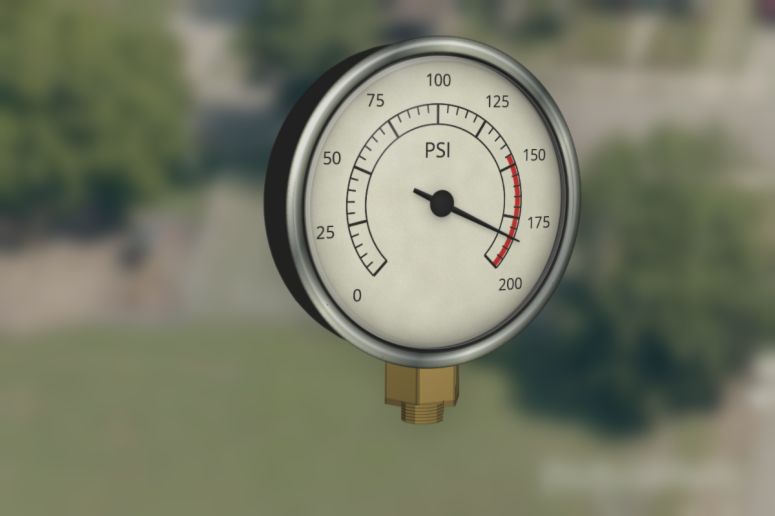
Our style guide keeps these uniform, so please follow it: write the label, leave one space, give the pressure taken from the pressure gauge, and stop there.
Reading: 185 psi
